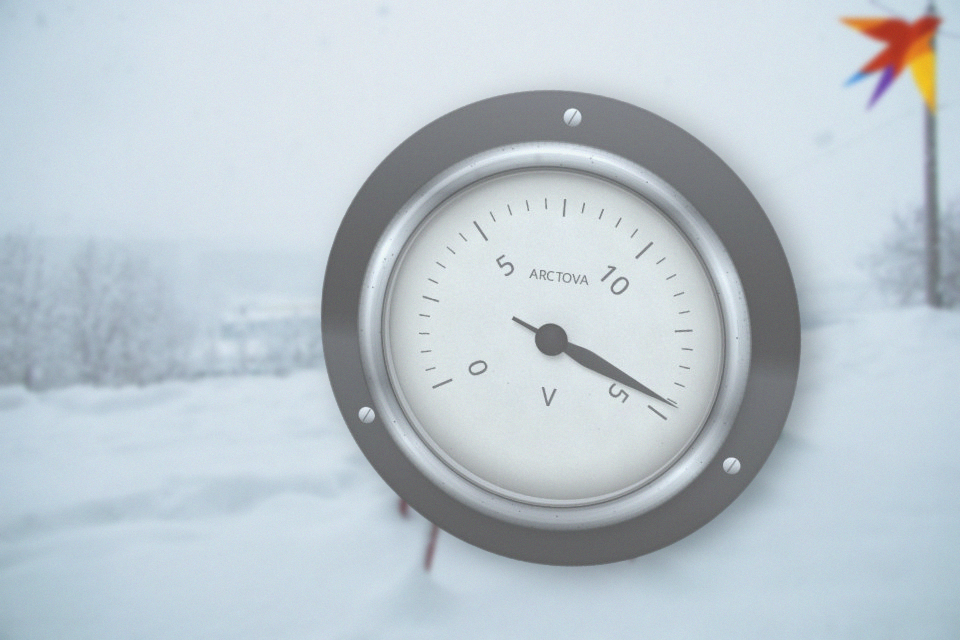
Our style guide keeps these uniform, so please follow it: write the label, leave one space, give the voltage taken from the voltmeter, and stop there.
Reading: 14.5 V
